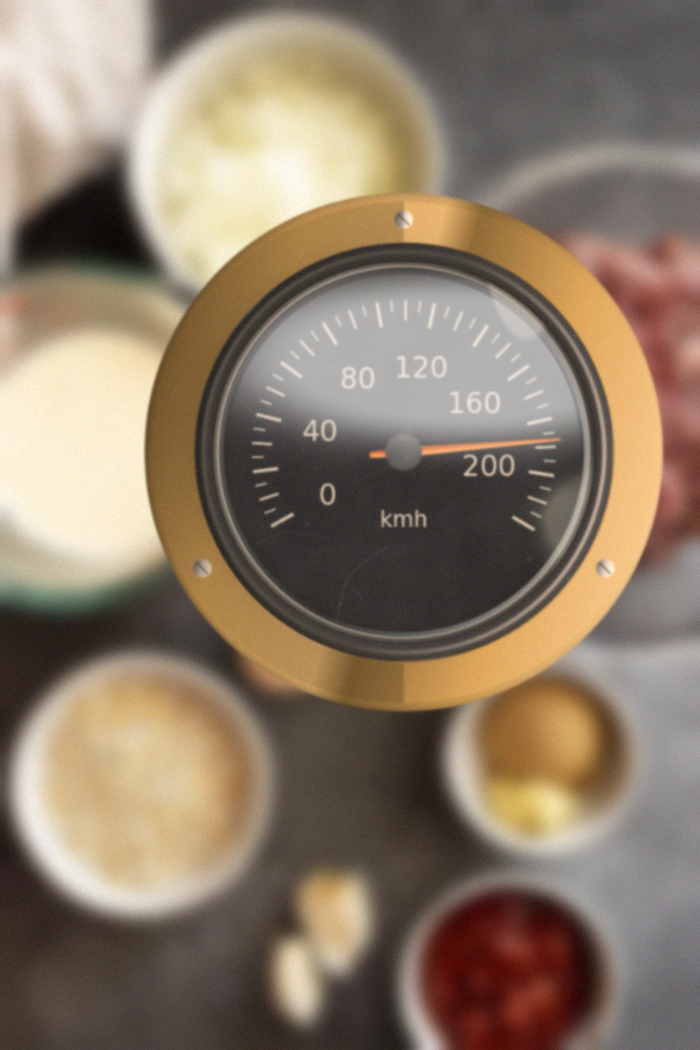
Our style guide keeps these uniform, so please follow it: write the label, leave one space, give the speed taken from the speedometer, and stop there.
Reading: 187.5 km/h
